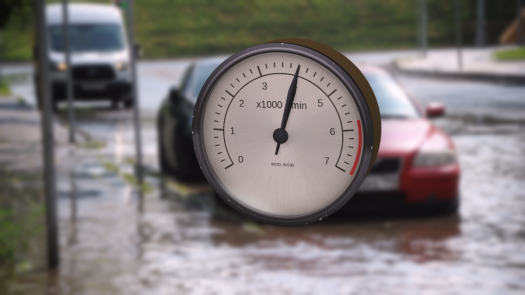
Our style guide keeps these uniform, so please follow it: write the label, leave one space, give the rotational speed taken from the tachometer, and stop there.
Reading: 4000 rpm
